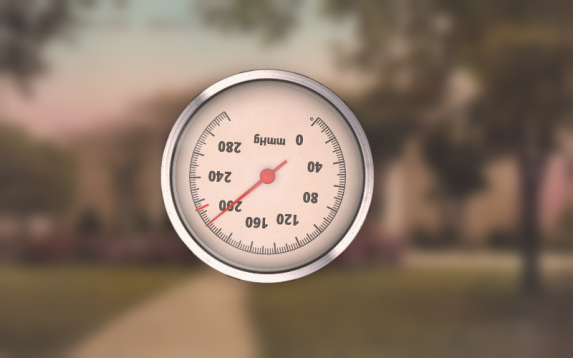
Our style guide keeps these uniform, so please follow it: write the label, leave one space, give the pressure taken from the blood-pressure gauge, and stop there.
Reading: 200 mmHg
